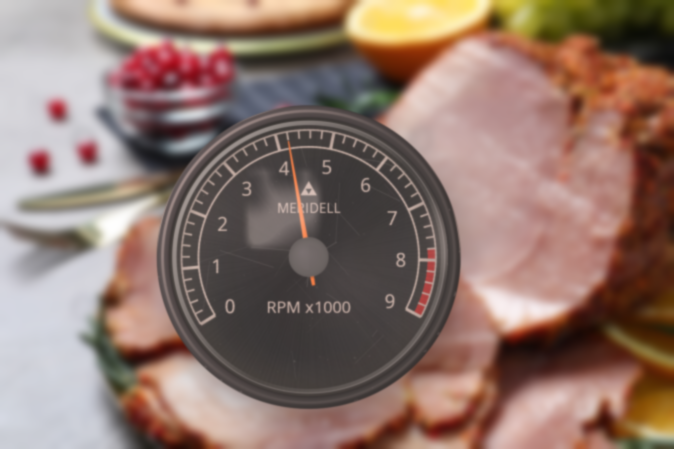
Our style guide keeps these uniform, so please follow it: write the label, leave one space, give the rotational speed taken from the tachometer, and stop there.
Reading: 4200 rpm
